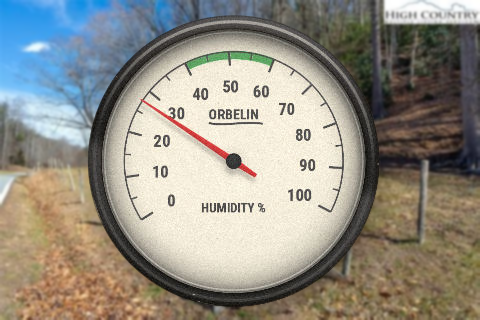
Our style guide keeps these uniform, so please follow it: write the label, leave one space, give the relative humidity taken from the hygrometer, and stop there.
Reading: 27.5 %
